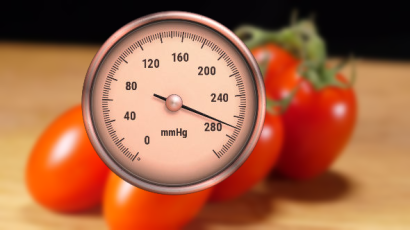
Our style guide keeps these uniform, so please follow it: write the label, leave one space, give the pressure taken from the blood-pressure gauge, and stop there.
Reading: 270 mmHg
